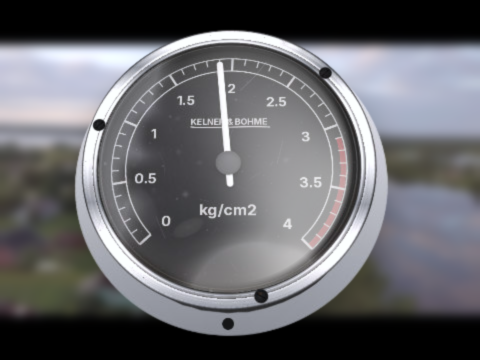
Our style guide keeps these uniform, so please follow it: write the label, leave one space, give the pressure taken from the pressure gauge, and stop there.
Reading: 1.9 kg/cm²
